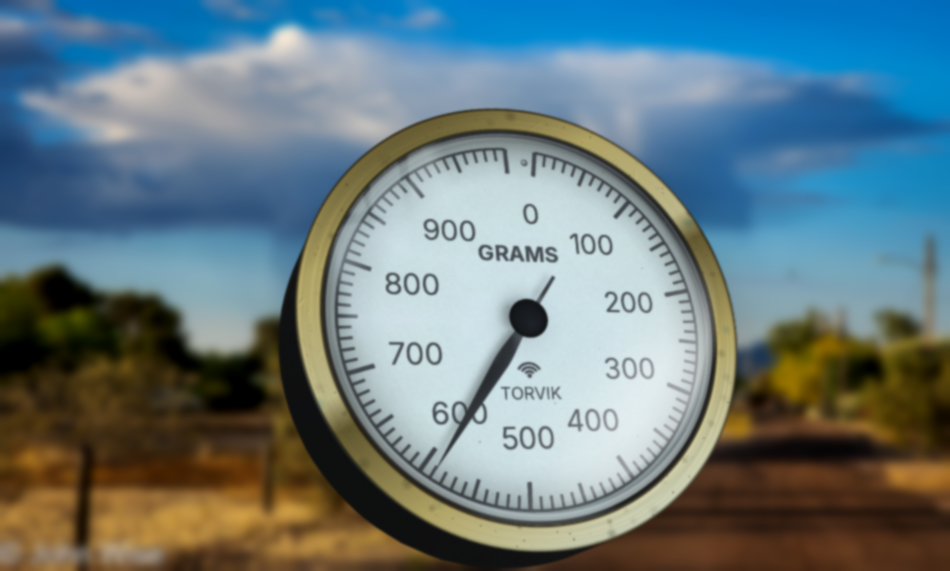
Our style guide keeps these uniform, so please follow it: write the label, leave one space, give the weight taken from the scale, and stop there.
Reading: 590 g
